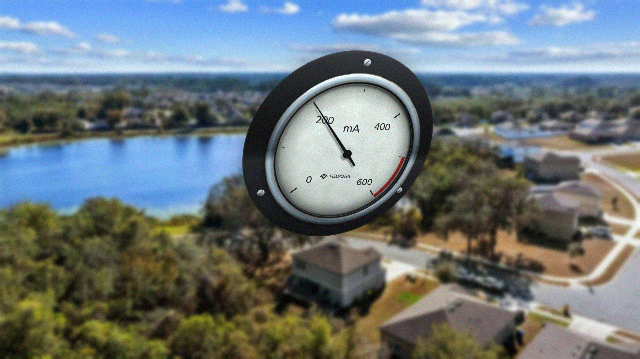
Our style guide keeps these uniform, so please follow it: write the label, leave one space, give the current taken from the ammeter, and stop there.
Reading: 200 mA
